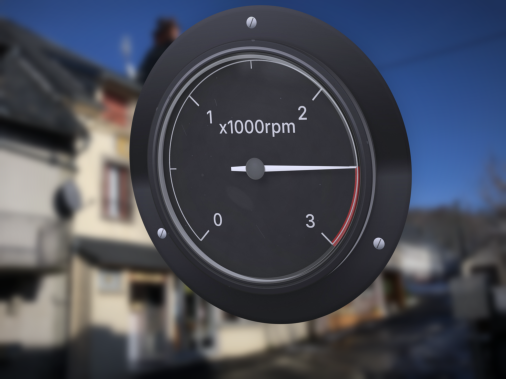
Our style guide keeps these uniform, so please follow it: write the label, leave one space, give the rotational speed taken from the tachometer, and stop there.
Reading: 2500 rpm
